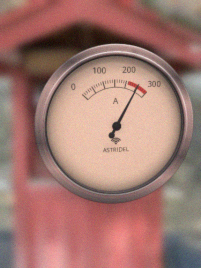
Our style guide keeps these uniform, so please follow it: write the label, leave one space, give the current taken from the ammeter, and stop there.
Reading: 250 A
